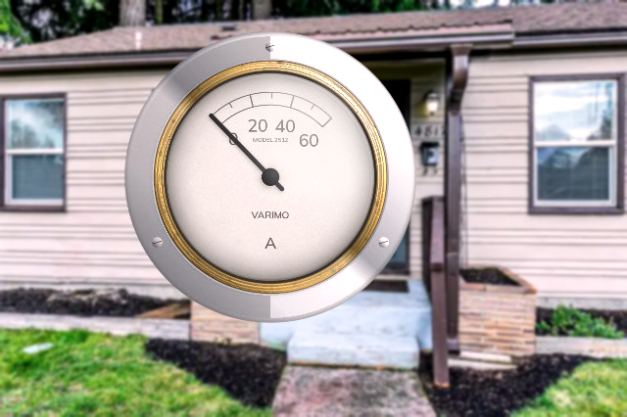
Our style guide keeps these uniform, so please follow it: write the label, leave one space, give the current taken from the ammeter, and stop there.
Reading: 0 A
